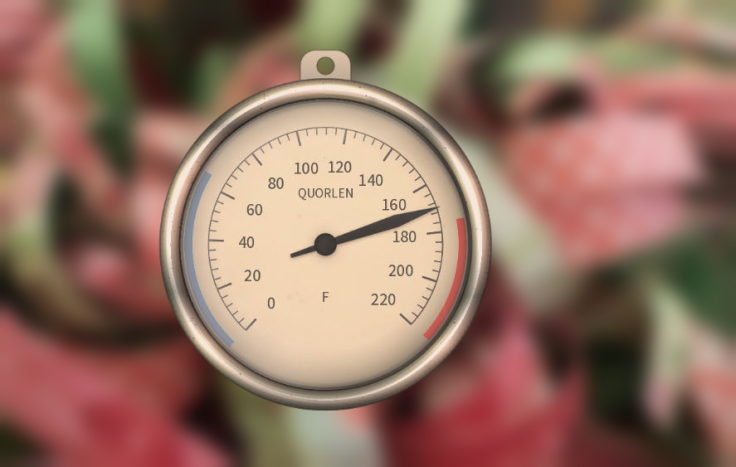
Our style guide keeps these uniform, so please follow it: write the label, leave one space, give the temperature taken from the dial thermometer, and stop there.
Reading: 170 °F
